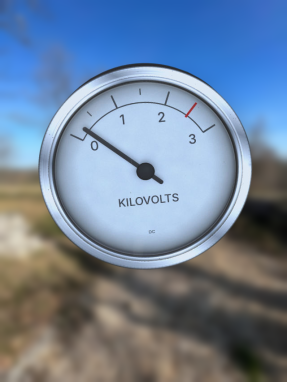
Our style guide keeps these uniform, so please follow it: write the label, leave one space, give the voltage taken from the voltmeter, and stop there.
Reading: 0.25 kV
